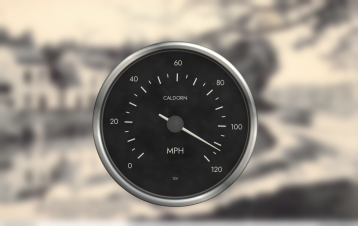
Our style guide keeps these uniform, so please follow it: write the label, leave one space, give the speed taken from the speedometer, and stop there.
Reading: 112.5 mph
